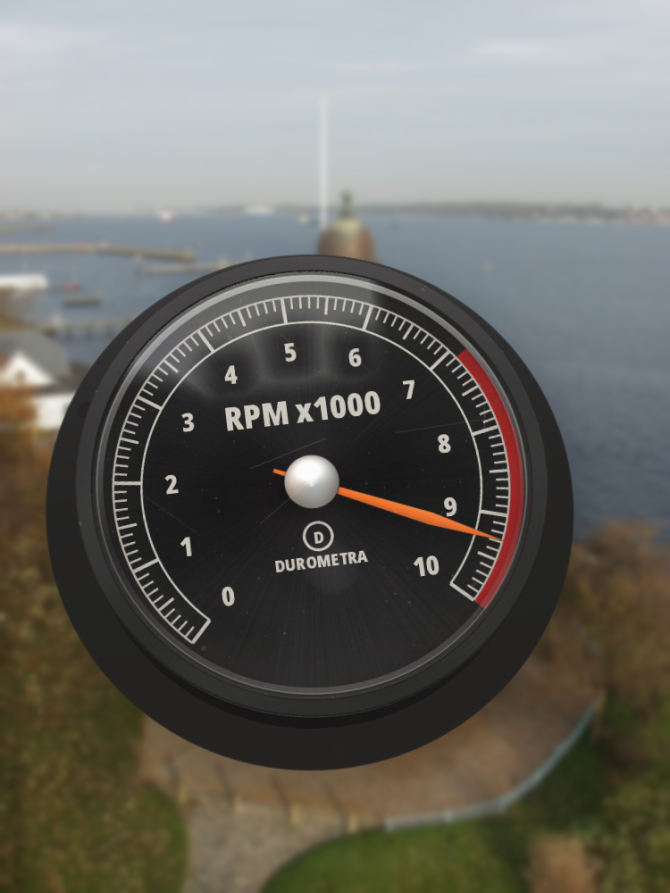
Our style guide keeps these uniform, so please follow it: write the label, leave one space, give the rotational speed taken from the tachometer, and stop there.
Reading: 9300 rpm
